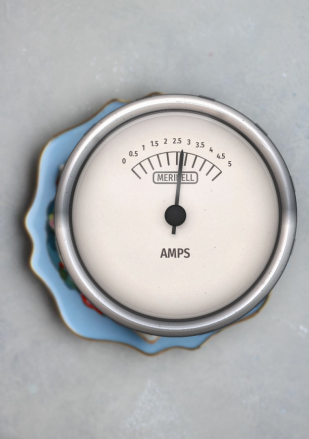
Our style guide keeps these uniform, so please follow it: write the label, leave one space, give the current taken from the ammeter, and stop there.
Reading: 2.75 A
